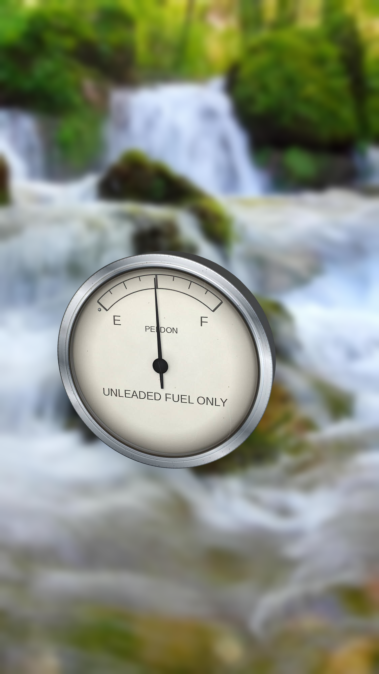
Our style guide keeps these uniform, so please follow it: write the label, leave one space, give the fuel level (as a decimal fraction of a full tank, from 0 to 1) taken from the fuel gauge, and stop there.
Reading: 0.5
